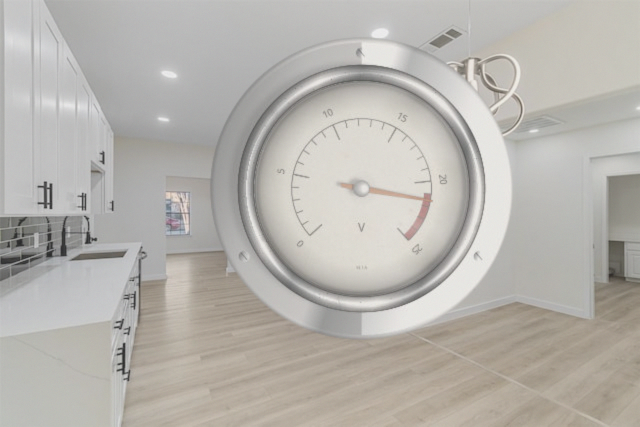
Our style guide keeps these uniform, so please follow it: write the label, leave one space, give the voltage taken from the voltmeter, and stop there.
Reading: 21.5 V
